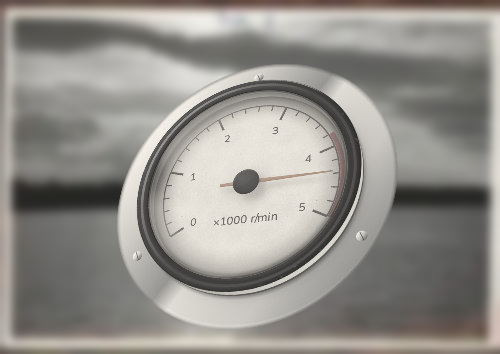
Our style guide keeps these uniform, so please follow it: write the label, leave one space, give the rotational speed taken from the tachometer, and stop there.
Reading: 4400 rpm
